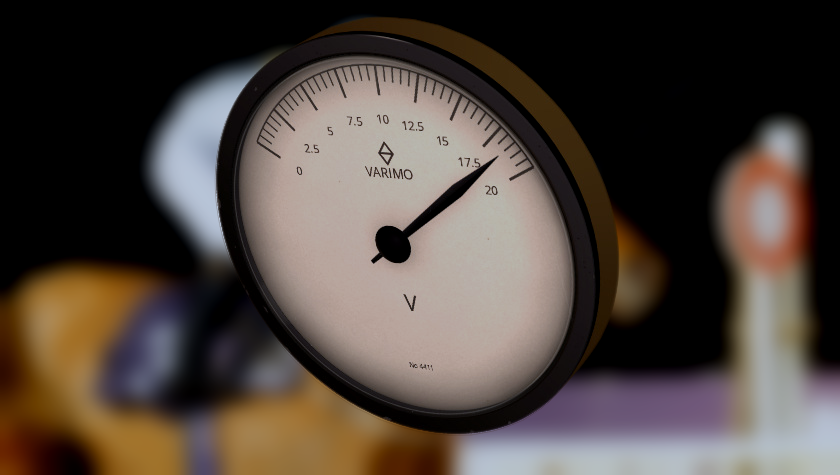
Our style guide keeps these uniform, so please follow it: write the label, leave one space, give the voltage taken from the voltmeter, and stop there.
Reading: 18.5 V
